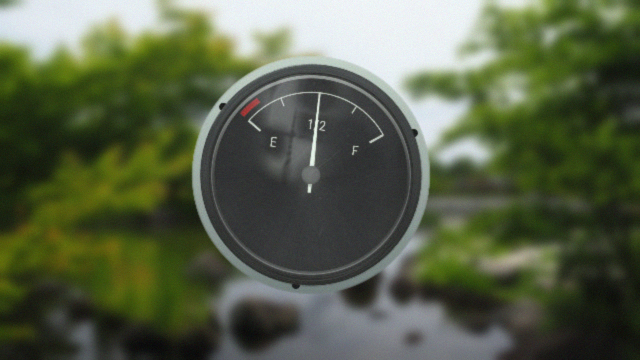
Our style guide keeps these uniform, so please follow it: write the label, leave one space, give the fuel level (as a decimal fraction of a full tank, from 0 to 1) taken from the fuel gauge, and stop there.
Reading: 0.5
